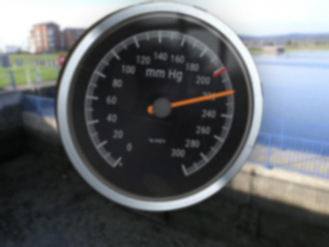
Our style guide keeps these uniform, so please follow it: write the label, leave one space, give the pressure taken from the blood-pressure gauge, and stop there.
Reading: 220 mmHg
